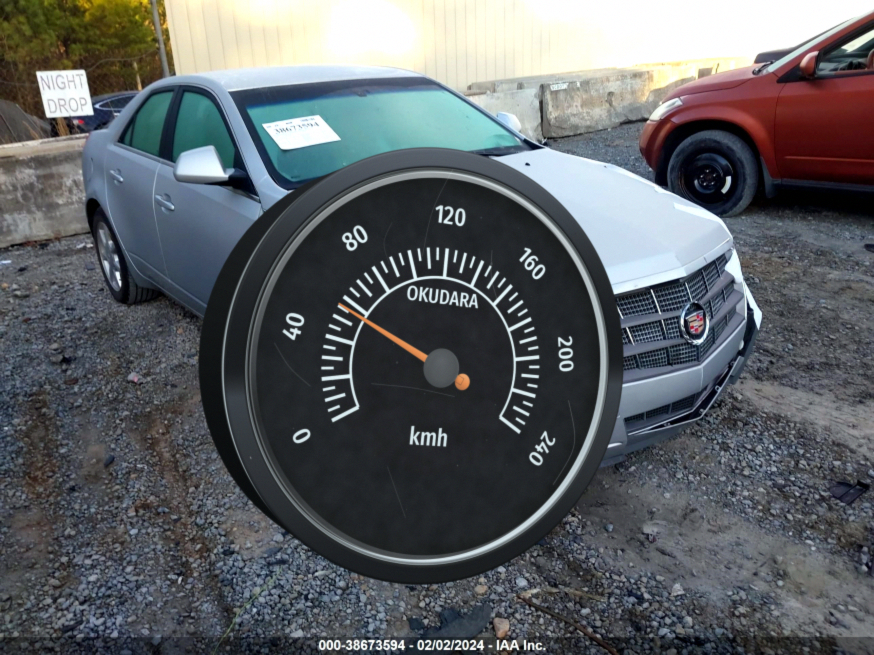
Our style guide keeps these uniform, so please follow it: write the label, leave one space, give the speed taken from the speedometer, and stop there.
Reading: 55 km/h
